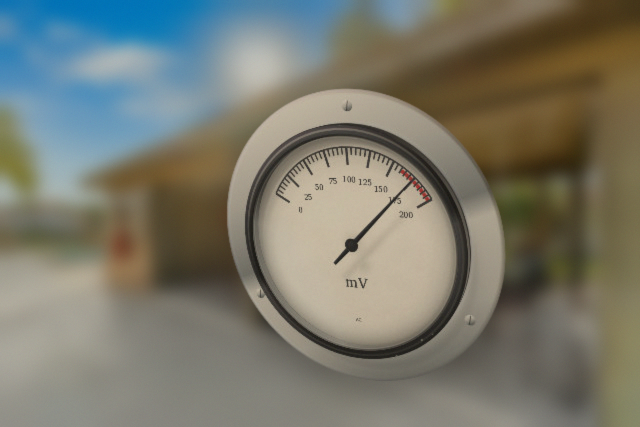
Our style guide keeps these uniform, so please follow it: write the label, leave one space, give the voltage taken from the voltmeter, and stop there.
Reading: 175 mV
